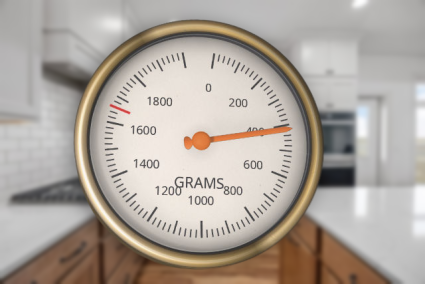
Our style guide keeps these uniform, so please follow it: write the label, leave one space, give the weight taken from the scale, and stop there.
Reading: 420 g
